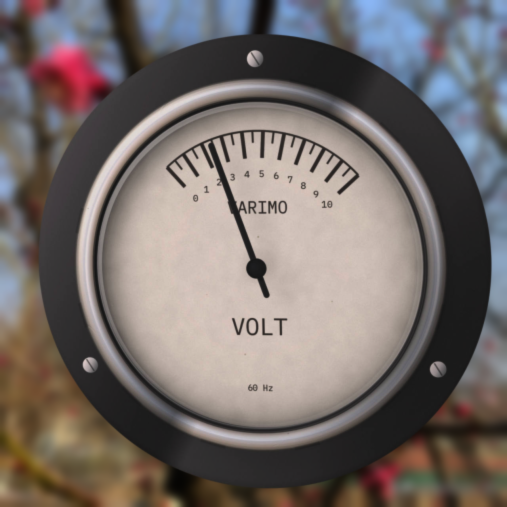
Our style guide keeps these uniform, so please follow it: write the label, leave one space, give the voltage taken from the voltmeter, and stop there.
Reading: 2.5 V
